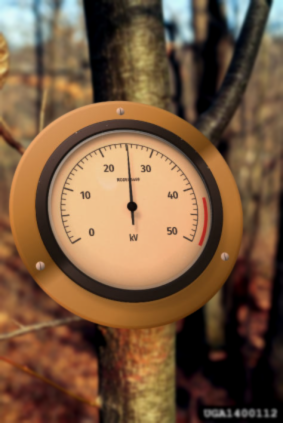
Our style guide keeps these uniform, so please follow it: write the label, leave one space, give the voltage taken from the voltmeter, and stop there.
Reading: 25 kV
